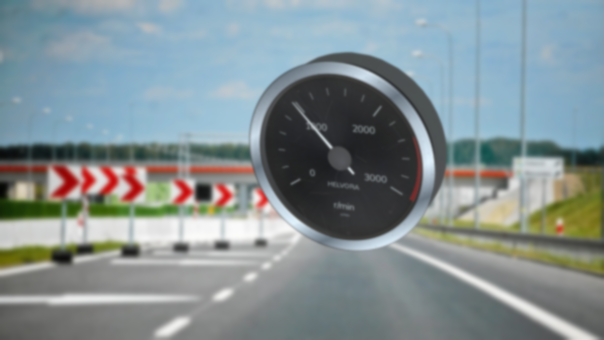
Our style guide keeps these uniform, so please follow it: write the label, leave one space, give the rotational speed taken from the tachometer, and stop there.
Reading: 1000 rpm
